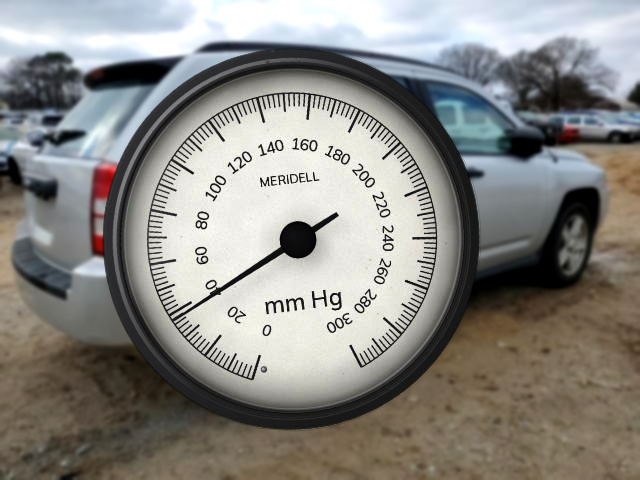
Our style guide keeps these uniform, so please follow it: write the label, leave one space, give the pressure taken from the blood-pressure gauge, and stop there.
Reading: 38 mmHg
